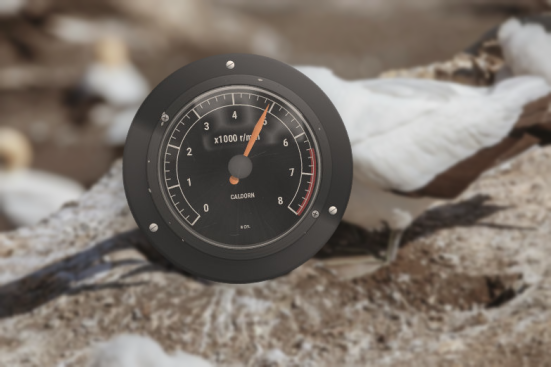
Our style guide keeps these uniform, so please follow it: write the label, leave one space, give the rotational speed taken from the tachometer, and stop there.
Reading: 4900 rpm
